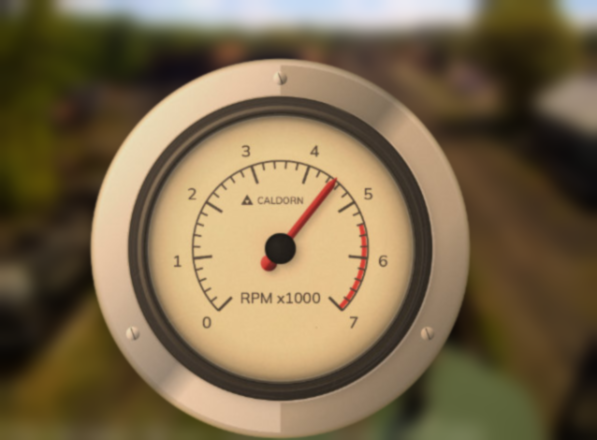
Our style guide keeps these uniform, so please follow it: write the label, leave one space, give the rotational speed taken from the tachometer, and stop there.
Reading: 4500 rpm
